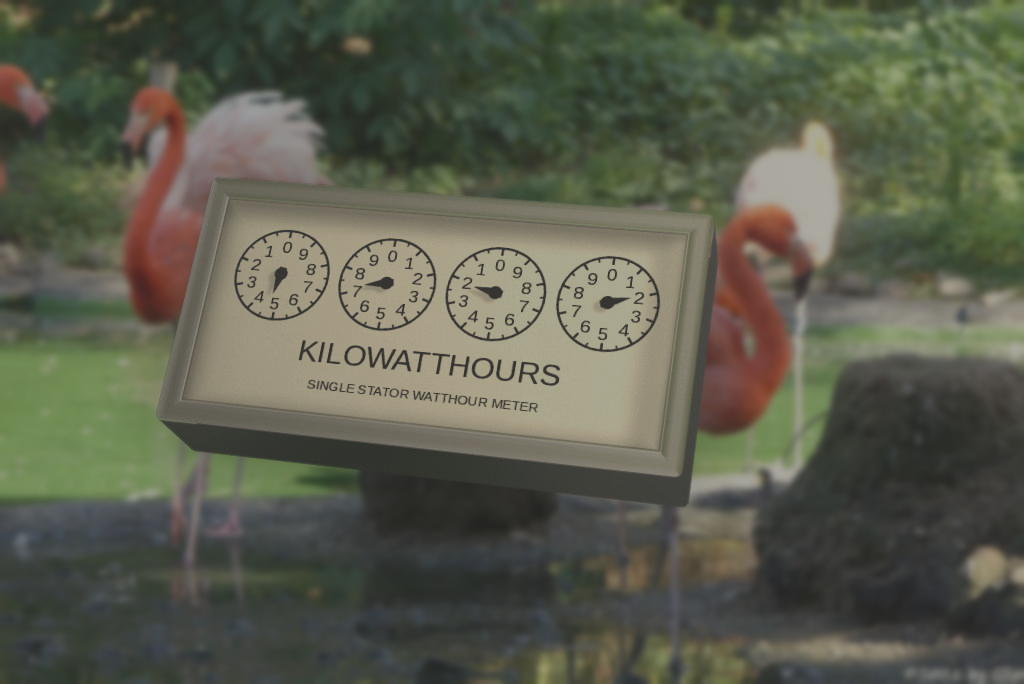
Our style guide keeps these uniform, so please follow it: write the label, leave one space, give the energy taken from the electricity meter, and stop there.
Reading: 4722 kWh
